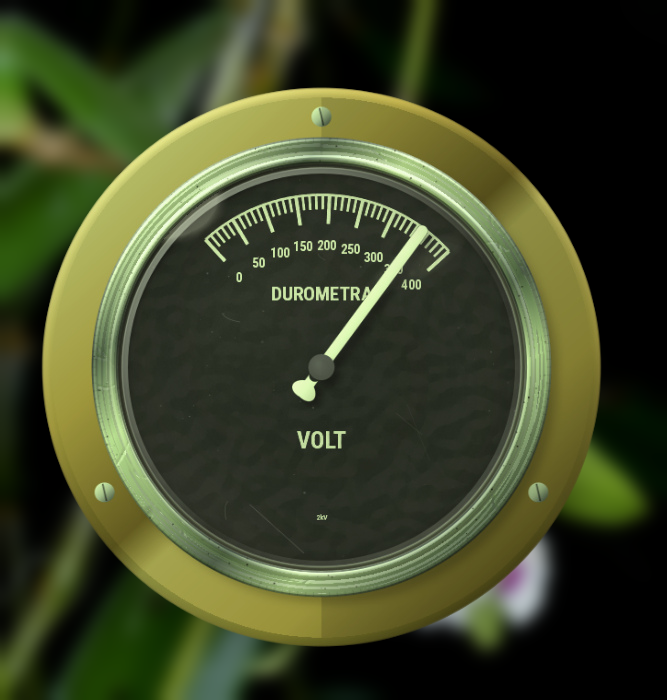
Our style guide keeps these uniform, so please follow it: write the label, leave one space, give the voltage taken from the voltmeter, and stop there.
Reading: 350 V
